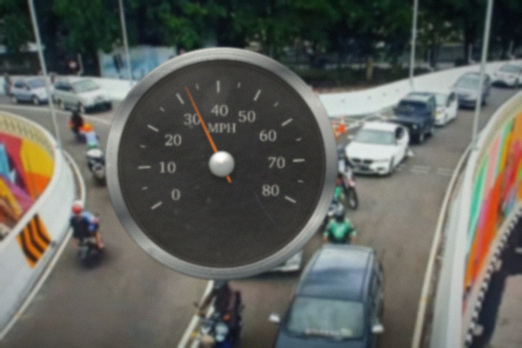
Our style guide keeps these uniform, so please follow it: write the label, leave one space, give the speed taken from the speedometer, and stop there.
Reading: 32.5 mph
